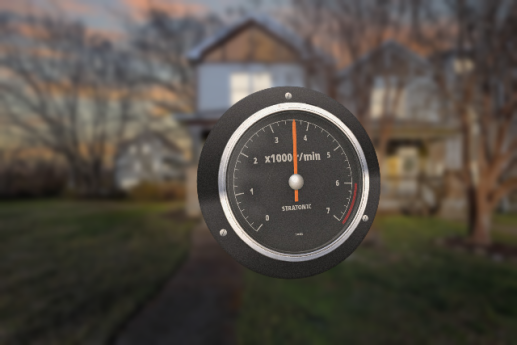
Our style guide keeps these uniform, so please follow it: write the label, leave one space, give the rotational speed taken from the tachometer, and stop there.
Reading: 3600 rpm
